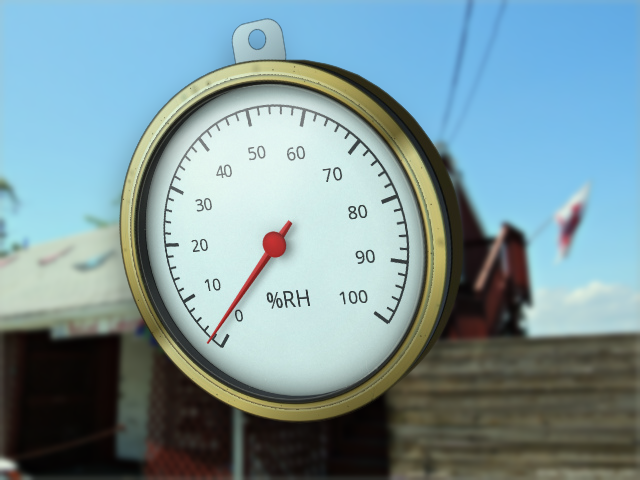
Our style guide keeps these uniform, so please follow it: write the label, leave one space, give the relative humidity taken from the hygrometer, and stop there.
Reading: 2 %
